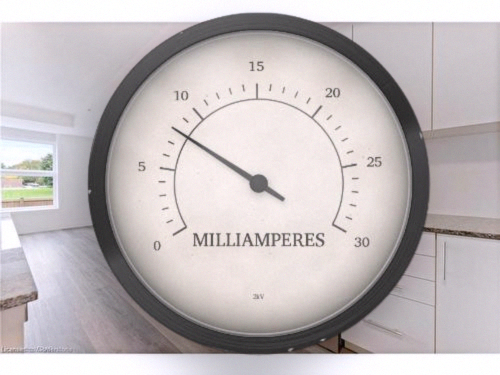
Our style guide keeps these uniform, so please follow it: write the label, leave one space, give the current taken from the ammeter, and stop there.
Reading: 8 mA
